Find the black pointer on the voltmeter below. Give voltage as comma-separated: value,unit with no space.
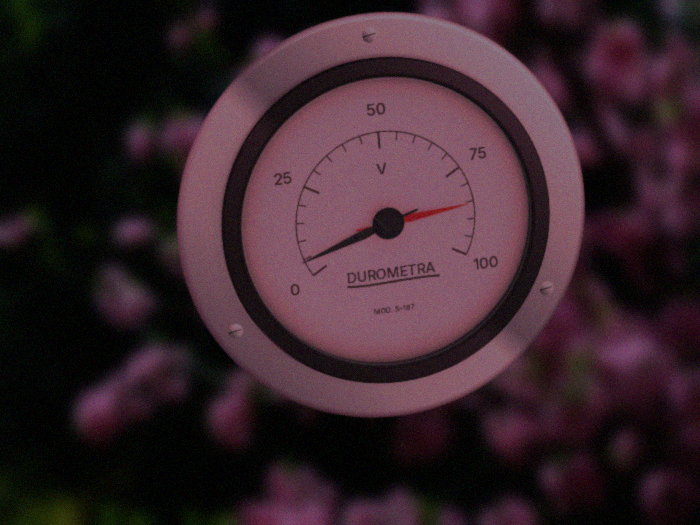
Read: 5,V
